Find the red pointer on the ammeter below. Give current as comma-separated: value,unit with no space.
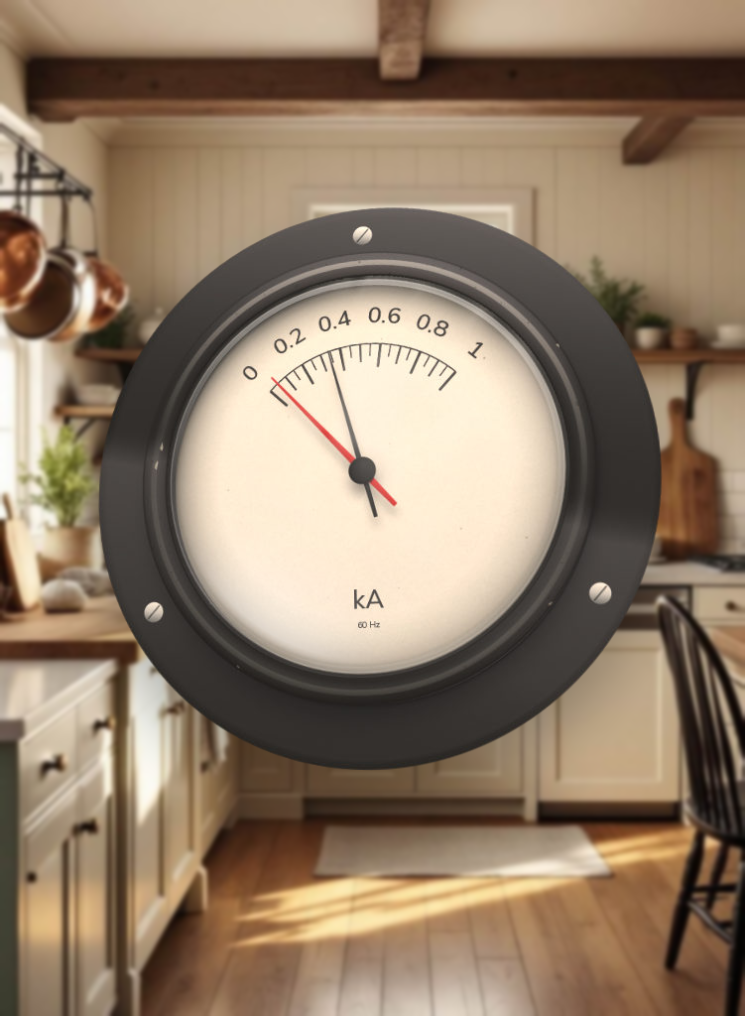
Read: 0.05,kA
